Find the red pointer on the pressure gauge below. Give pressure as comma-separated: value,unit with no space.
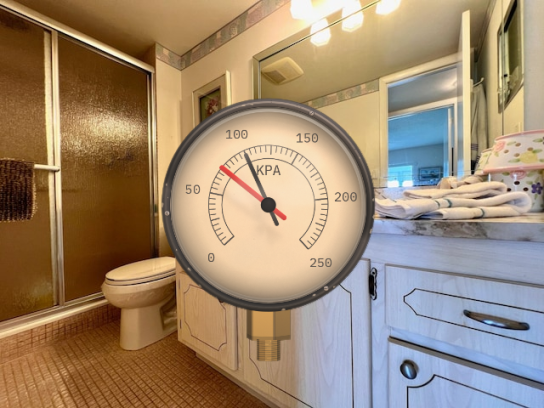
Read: 75,kPa
